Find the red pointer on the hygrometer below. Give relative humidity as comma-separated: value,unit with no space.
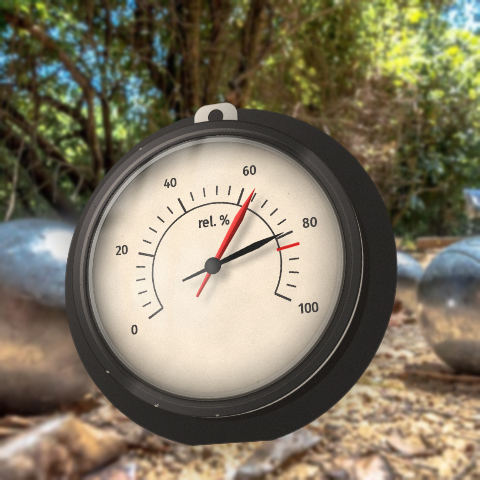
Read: 64,%
